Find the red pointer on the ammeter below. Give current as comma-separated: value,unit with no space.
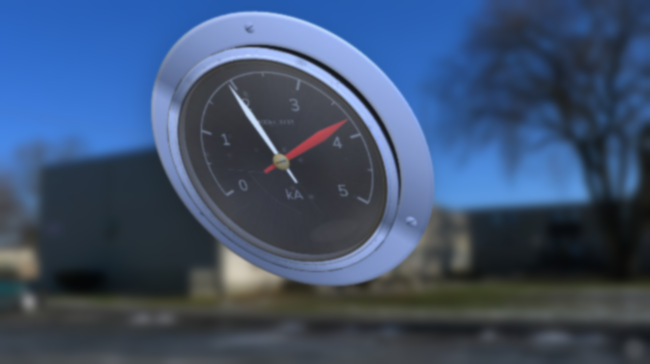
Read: 3.75,kA
